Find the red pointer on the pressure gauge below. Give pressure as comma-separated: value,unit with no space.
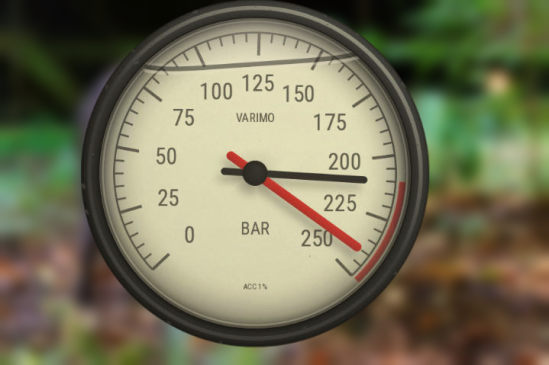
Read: 240,bar
